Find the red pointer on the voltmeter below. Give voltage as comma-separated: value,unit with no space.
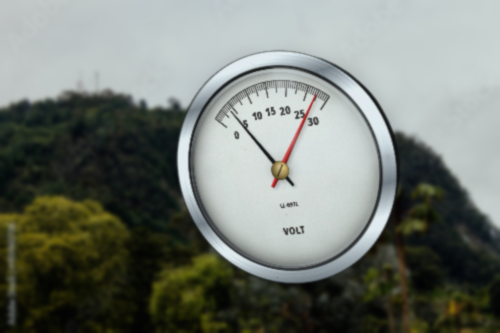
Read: 27.5,V
